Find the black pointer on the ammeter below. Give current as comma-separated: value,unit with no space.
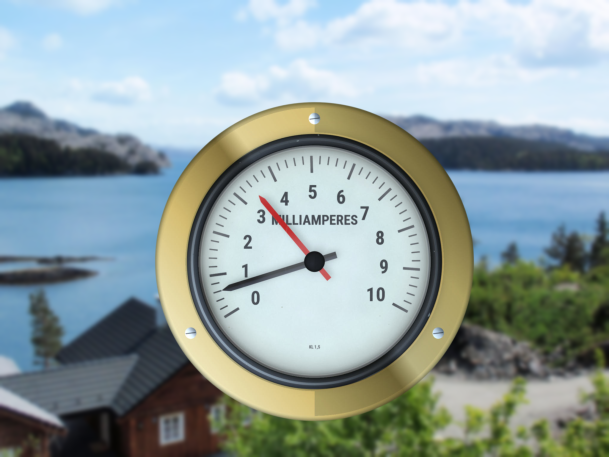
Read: 0.6,mA
